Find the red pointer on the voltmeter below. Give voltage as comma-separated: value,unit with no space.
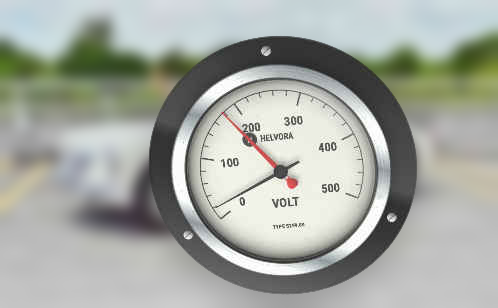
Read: 180,V
